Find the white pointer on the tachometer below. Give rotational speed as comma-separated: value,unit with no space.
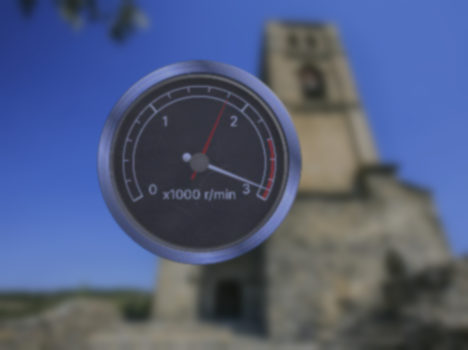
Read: 2900,rpm
